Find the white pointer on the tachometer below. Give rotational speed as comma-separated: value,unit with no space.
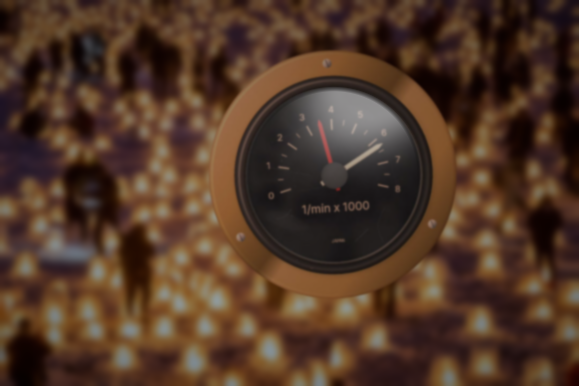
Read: 6250,rpm
